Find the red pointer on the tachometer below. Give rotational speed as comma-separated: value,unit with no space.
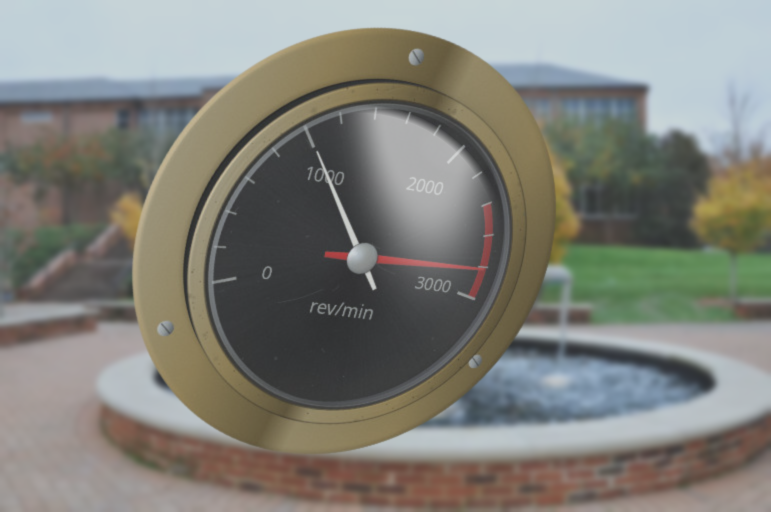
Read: 2800,rpm
